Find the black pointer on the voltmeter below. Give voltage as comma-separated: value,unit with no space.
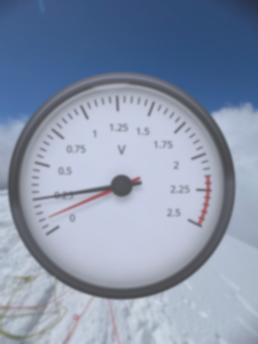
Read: 0.25,V
